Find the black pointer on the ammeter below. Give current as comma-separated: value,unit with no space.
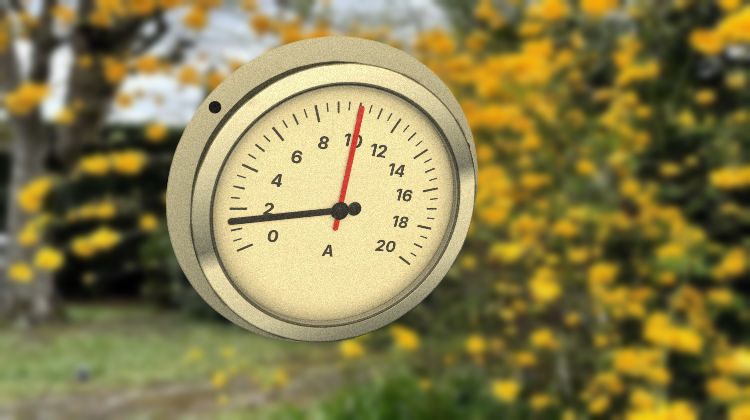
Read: 1.5,A
